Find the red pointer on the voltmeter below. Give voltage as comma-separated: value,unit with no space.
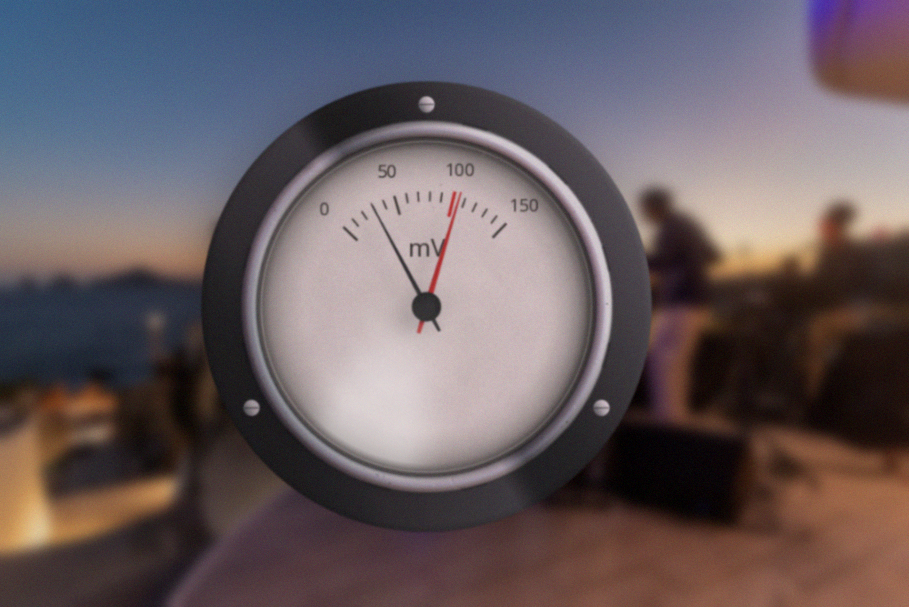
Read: 105,mV
